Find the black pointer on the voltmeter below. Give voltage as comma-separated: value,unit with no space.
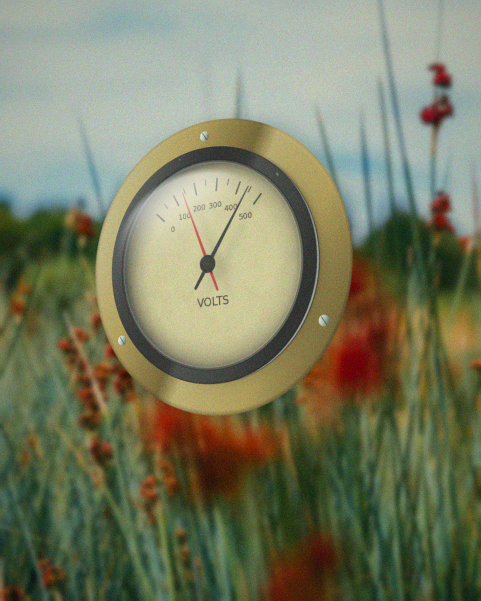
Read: 450,V
